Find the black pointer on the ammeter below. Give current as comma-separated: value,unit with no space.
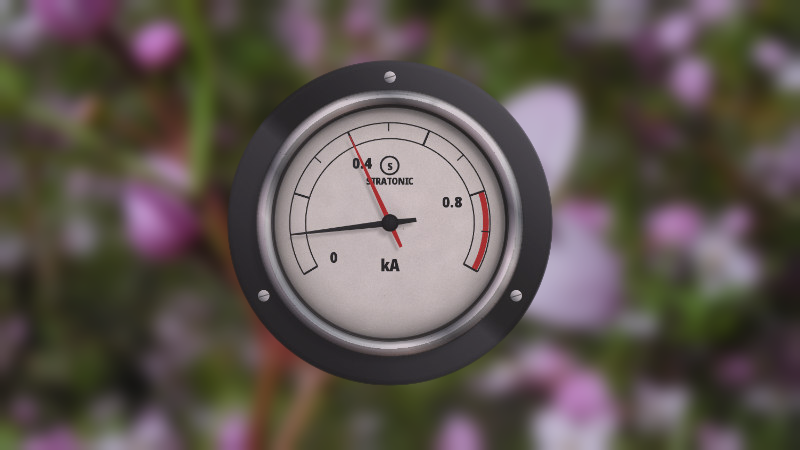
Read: 0.1,kA
